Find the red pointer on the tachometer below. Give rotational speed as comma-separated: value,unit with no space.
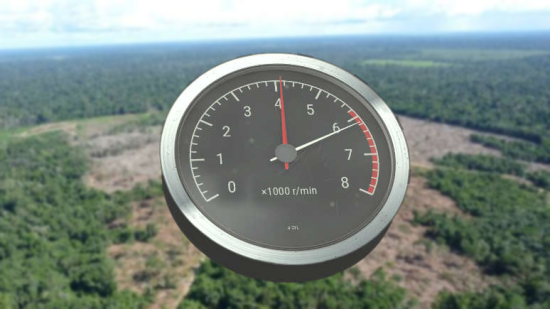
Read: 4100,rpm
